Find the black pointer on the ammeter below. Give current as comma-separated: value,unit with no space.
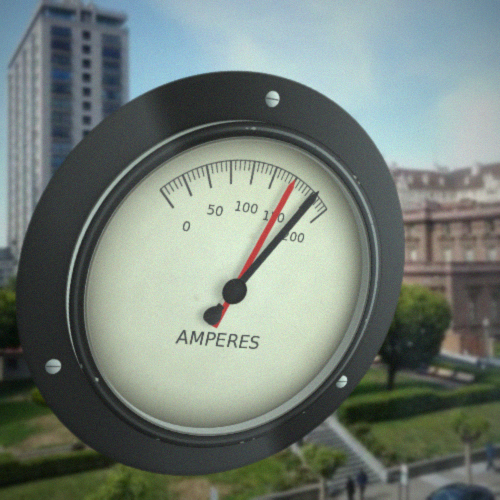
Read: 175,A
